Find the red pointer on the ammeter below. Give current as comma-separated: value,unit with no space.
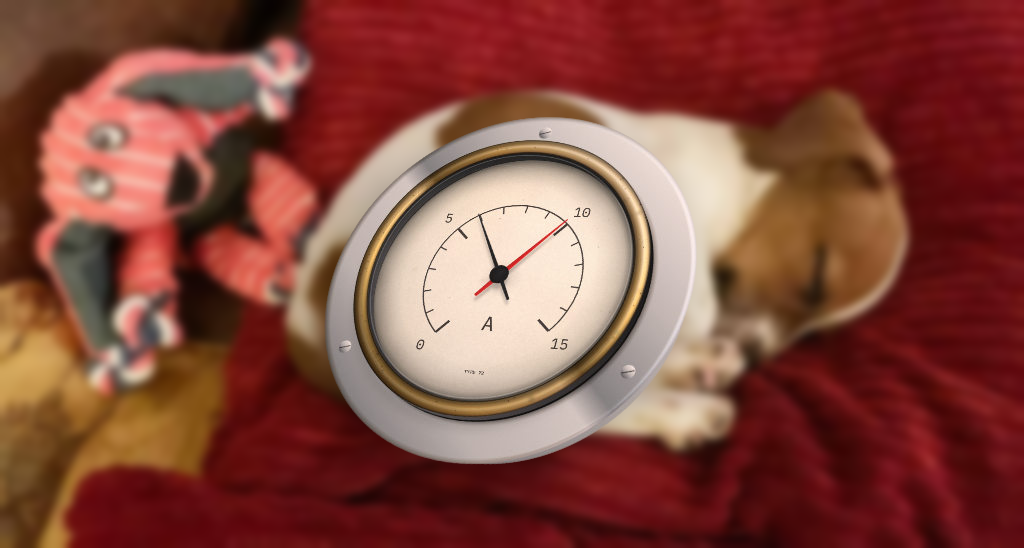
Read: 10,A
